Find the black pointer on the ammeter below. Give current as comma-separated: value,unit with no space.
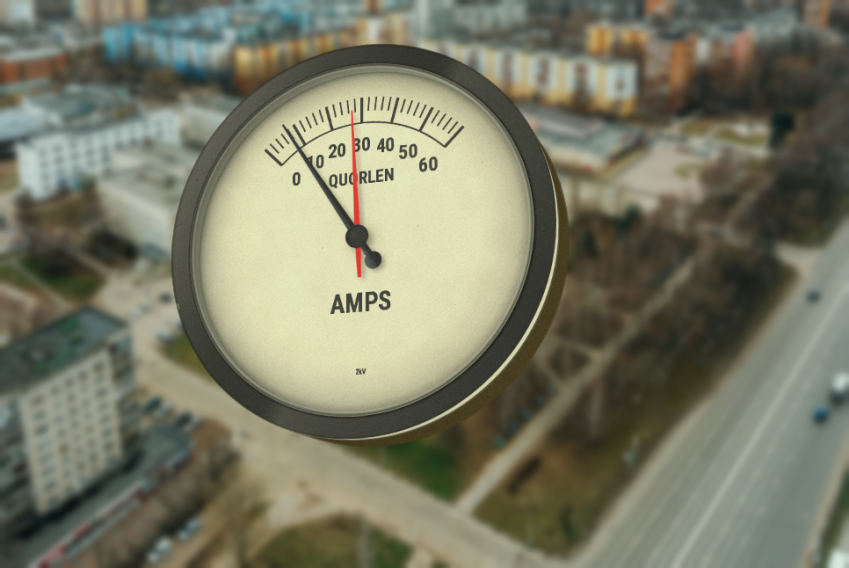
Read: 8,A
